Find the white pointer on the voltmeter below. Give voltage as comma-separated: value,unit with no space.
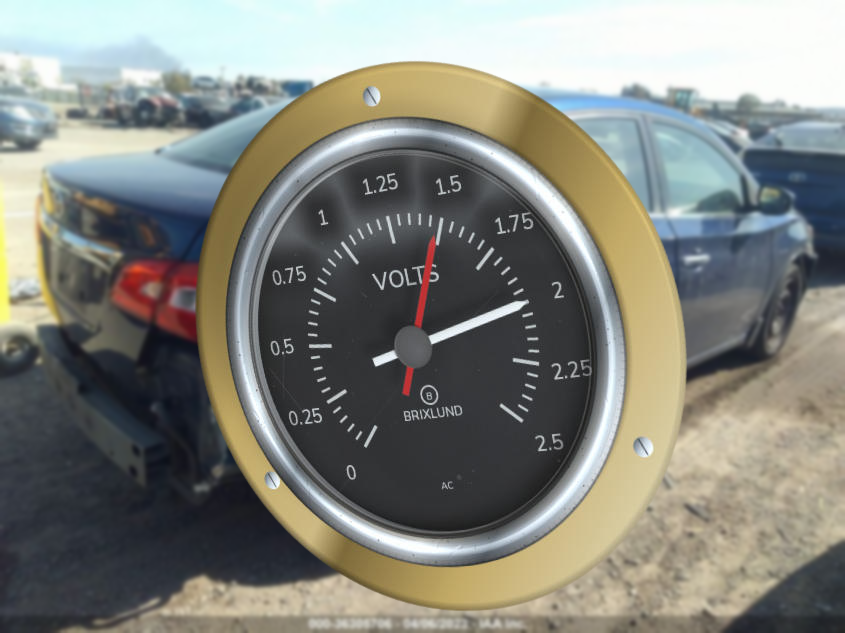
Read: 2,V
